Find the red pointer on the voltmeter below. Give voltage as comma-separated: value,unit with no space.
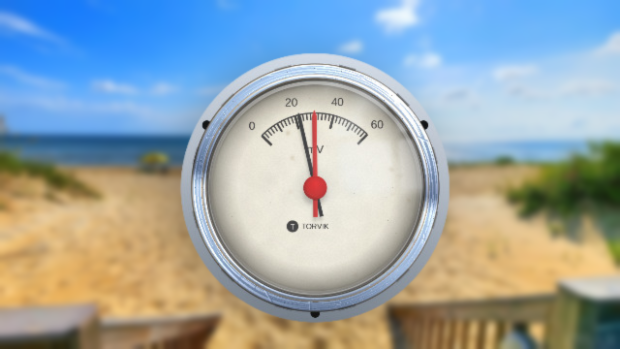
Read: 30,mV
